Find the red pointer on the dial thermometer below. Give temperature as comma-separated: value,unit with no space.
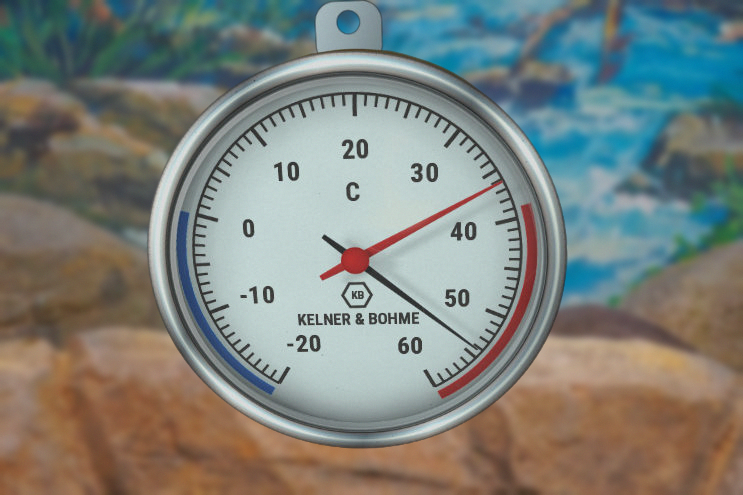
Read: 36,°C
